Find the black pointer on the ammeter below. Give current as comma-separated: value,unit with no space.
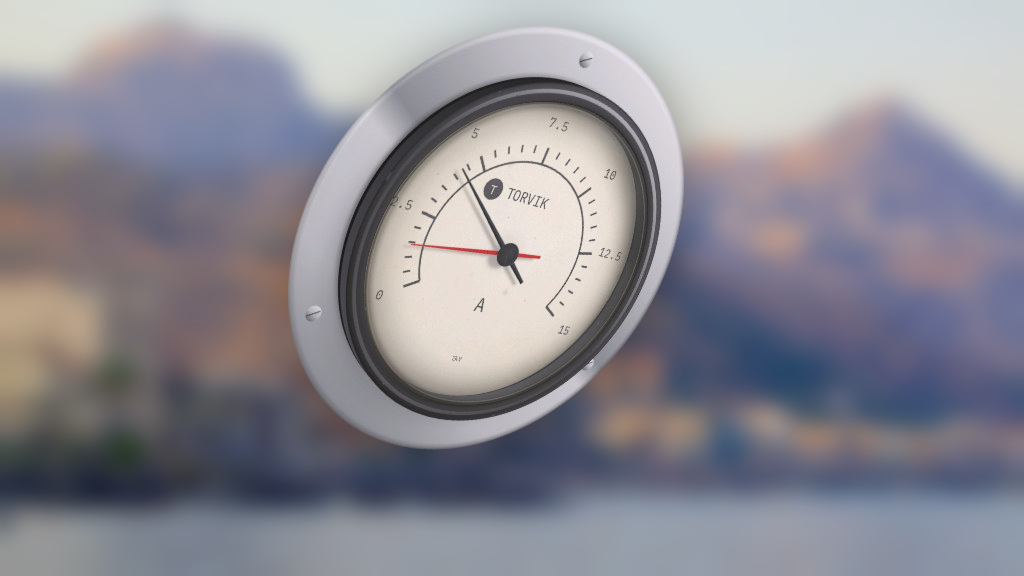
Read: 4.25,A
